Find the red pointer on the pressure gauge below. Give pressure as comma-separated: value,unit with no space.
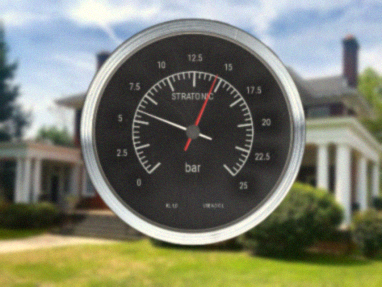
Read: 14.5,bar
